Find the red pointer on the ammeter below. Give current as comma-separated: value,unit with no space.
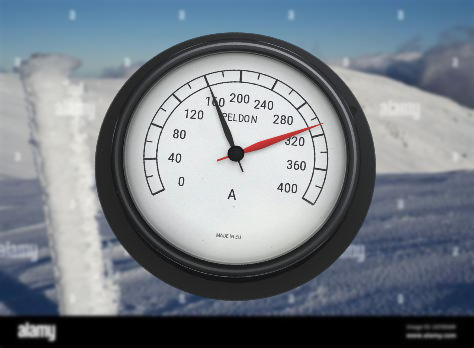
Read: 310,A
